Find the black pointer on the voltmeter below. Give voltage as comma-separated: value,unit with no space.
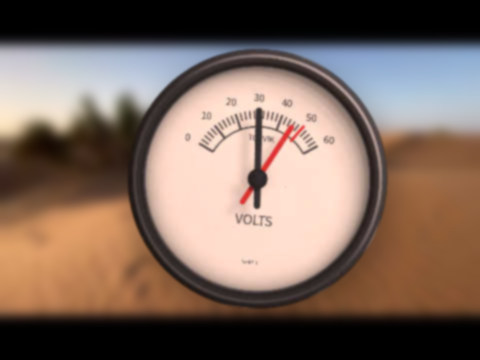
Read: 30,V
